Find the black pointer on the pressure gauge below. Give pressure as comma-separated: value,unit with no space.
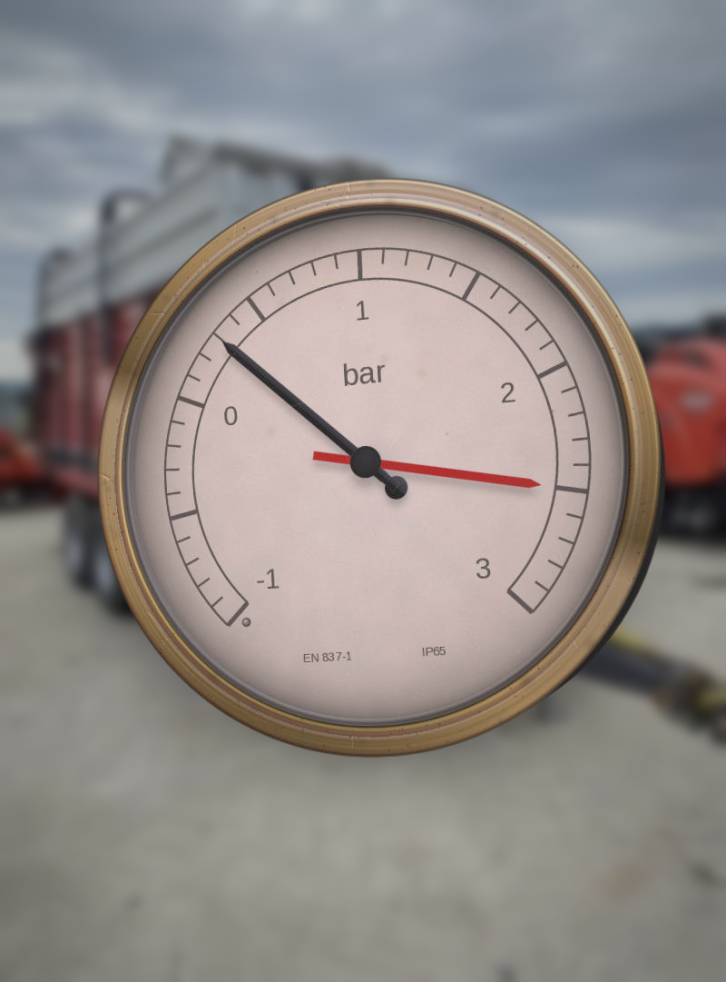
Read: 0.3,bar
